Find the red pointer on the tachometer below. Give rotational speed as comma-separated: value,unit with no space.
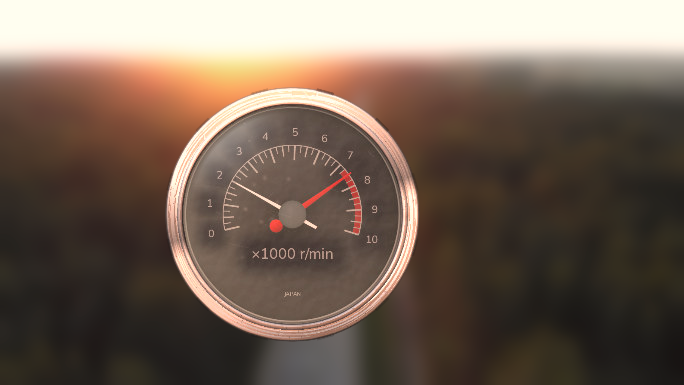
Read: 7500,rpm
